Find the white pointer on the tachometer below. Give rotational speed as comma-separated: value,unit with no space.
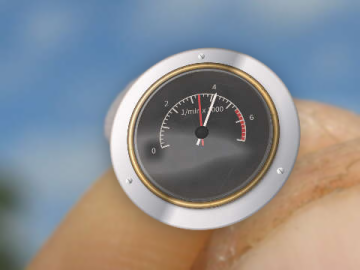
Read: 4200,rpm
